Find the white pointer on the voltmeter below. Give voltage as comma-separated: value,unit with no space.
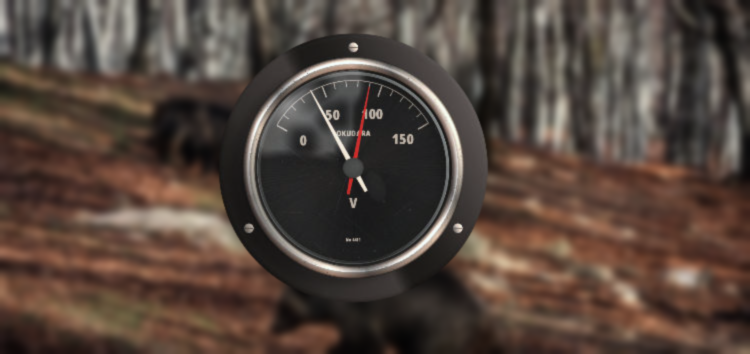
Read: 40,V
